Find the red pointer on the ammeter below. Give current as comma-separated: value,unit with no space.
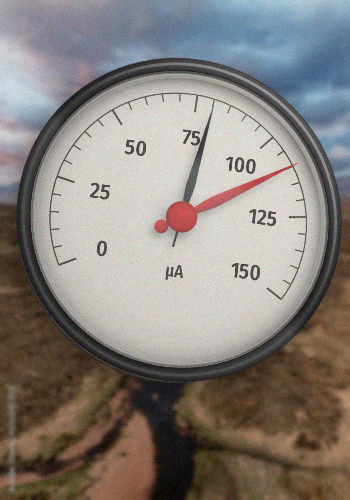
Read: 110,µA
